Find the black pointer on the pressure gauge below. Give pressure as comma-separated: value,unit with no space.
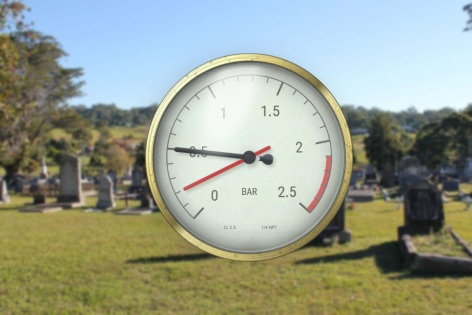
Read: 0.5,bar
